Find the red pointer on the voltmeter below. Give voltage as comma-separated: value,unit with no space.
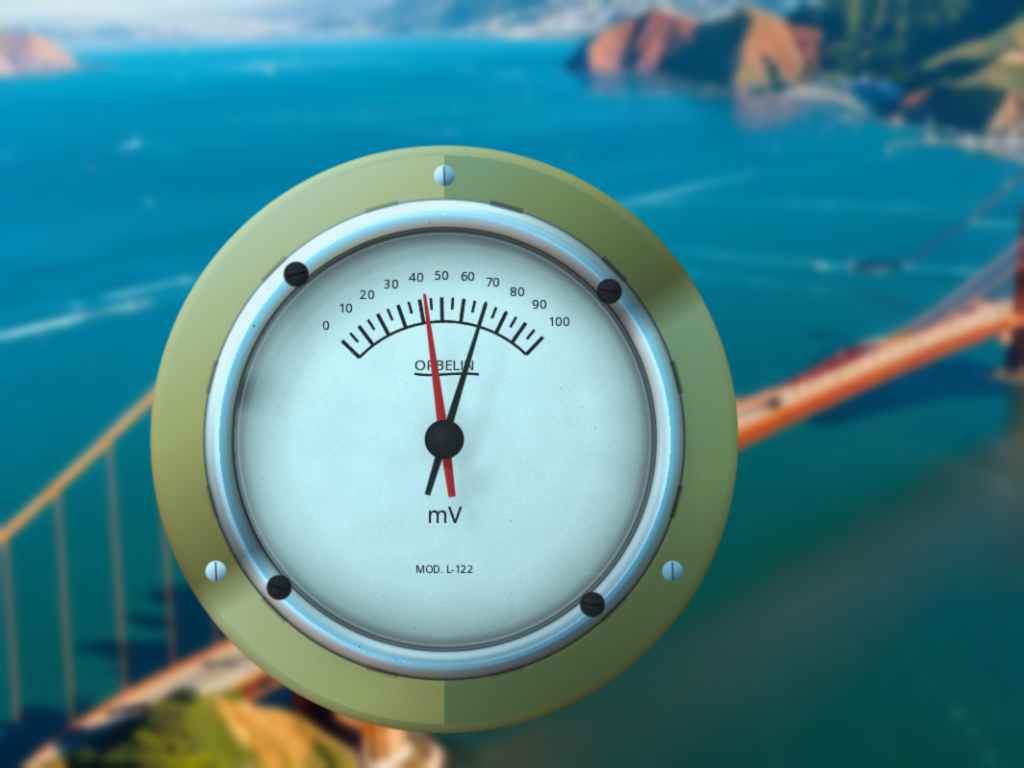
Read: 42.5,mV
